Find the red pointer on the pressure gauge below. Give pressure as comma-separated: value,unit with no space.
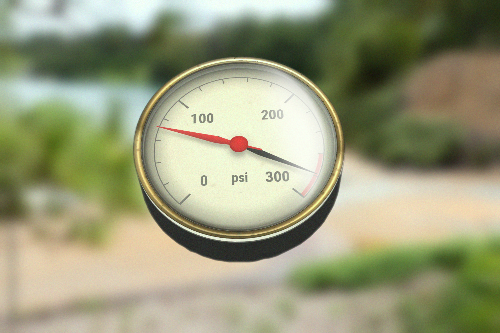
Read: 70,psi
